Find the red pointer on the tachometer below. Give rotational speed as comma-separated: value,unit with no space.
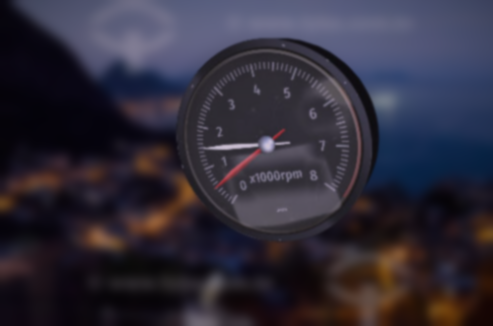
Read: 500,rpm
